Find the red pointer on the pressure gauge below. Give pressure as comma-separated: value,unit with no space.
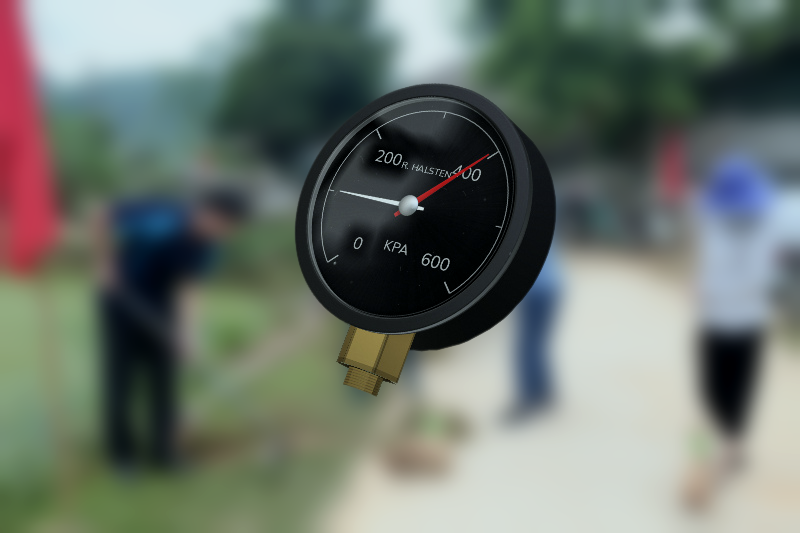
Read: 400,kPa
